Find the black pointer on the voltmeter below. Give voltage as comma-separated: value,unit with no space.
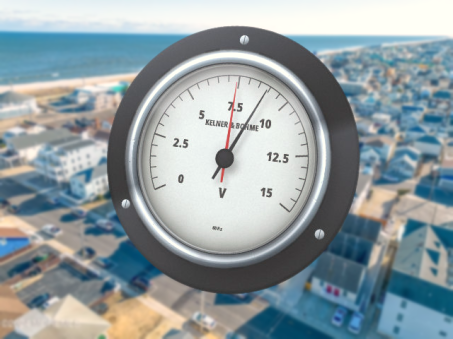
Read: 9,V
